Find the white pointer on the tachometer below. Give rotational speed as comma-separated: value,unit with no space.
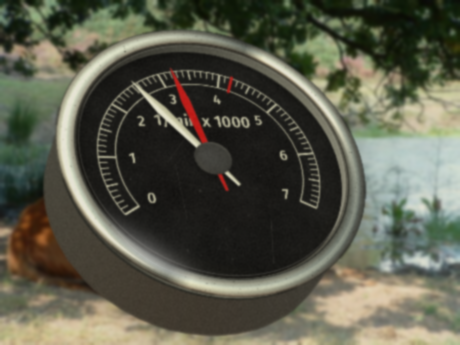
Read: 2500,rpm
